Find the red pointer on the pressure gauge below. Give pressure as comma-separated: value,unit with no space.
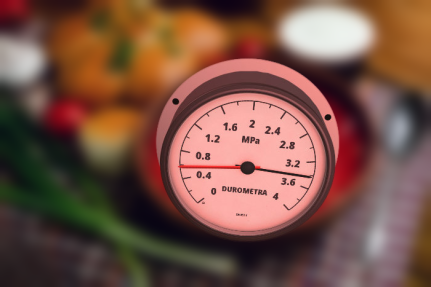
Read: 0.6,MPa
